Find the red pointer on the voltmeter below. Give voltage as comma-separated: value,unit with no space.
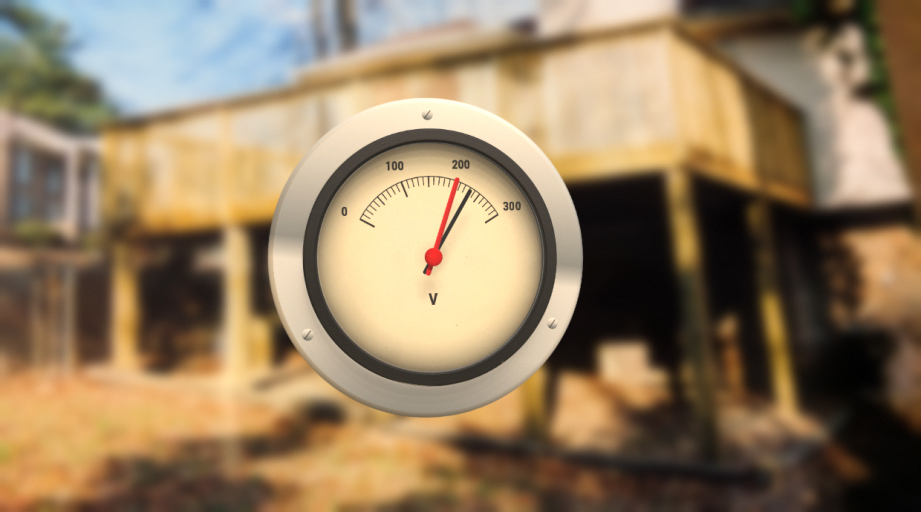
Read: 200,V
